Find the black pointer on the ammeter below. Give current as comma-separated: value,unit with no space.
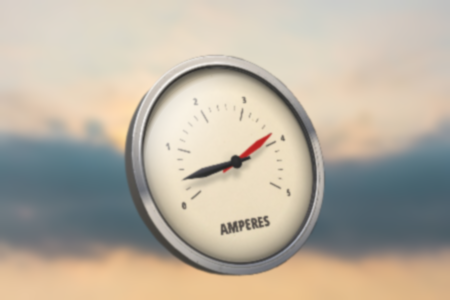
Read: 0.4,A
